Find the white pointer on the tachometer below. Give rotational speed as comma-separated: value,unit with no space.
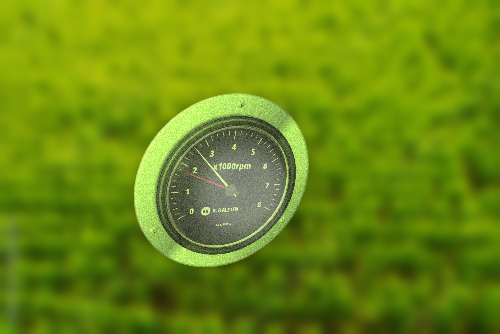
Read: 2600,rpm
